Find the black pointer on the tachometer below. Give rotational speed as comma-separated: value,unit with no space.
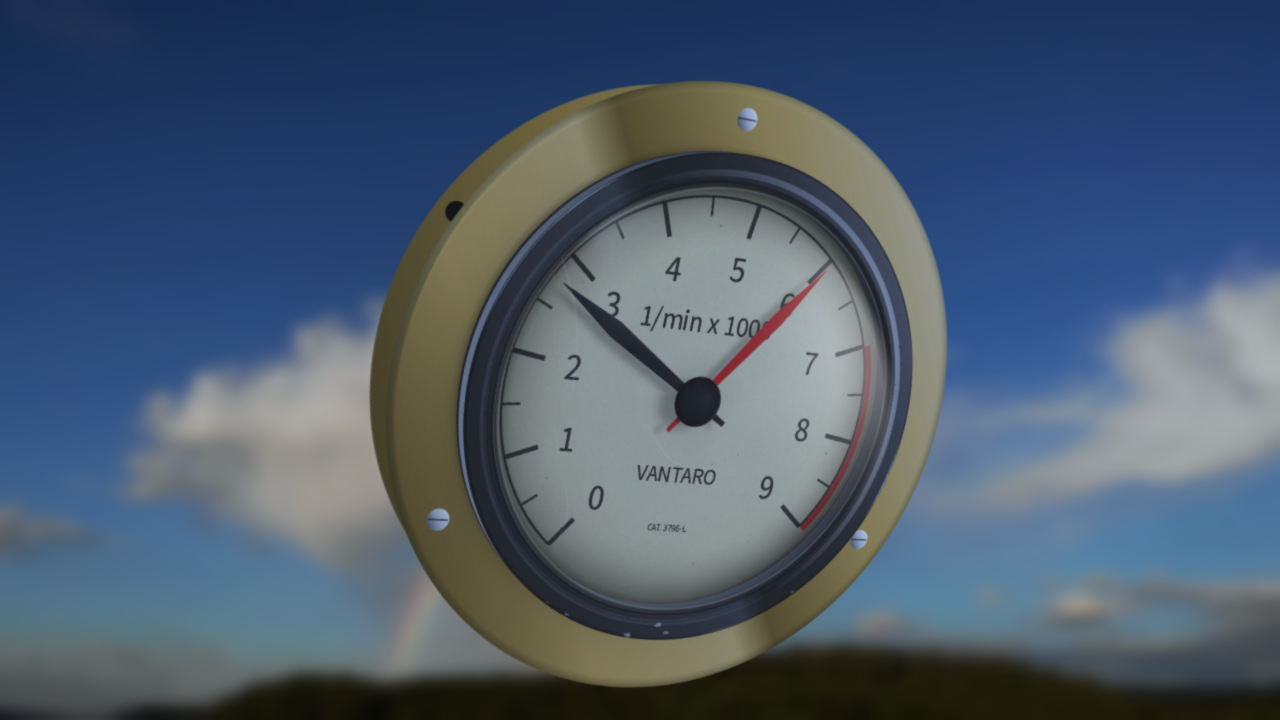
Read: 2750,rpm
